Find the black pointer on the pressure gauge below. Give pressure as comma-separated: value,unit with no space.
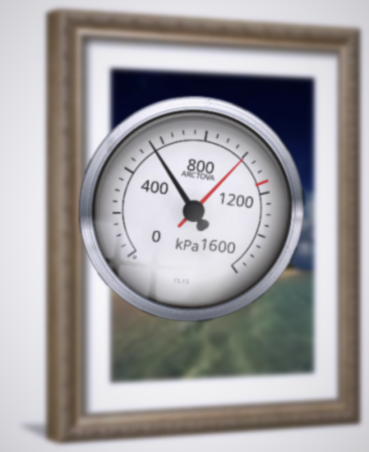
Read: 550,kPa
